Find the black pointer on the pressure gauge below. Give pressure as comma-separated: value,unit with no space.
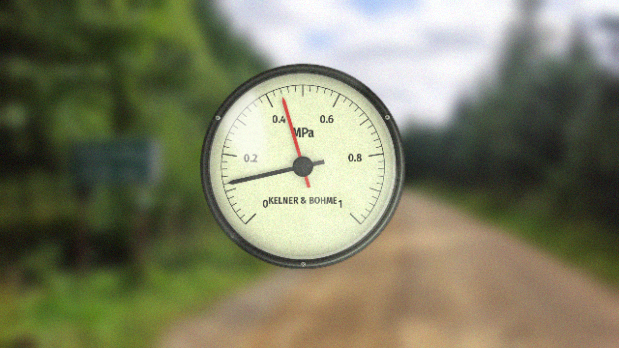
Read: 0.12,MPa
